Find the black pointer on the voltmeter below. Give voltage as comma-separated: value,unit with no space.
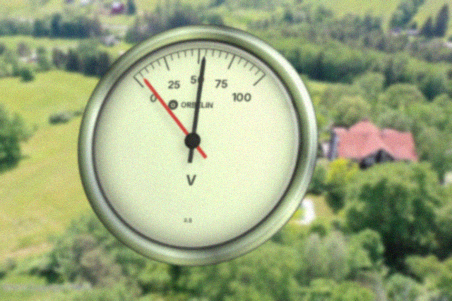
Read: 55,V
